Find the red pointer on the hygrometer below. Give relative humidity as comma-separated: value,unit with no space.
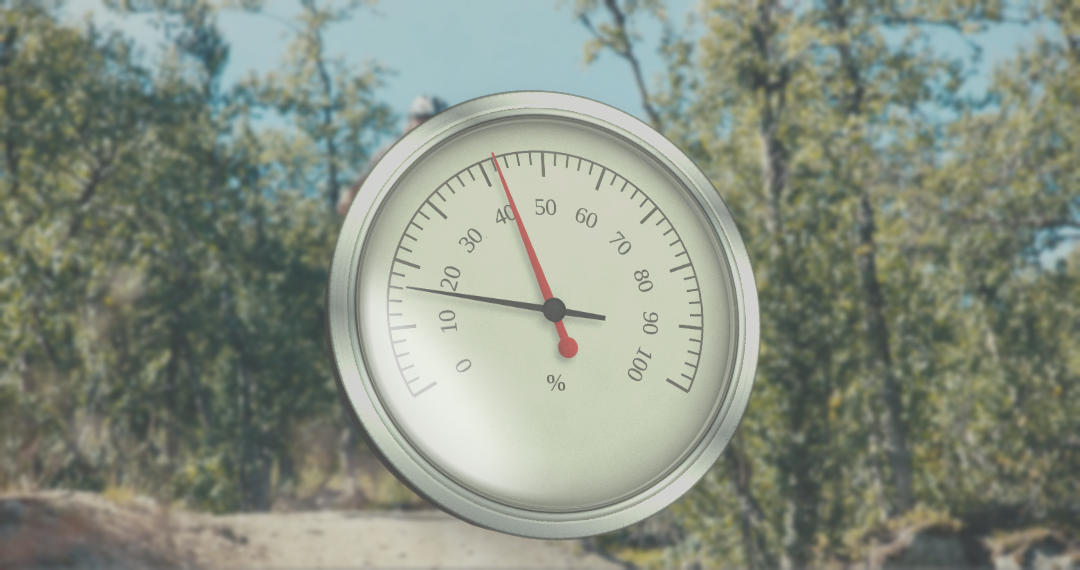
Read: 42,%
